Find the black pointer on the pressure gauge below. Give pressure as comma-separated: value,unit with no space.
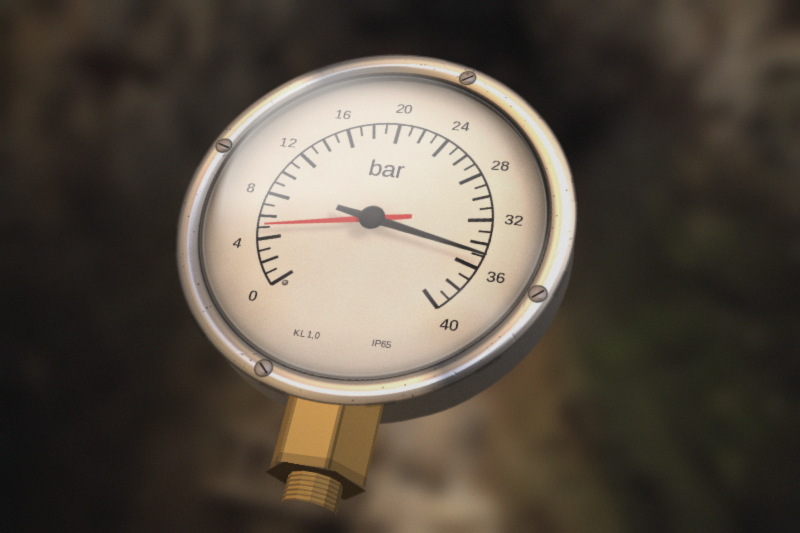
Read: 35,bar
